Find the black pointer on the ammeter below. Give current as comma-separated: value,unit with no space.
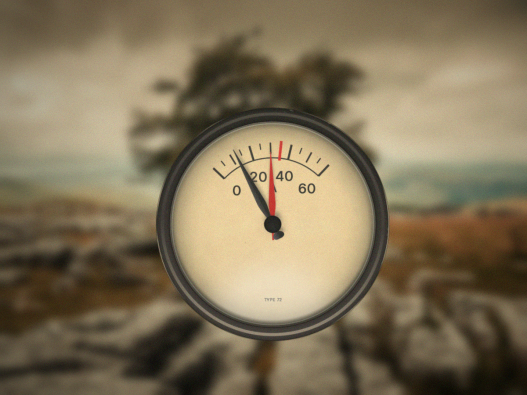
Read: 12.5,A
